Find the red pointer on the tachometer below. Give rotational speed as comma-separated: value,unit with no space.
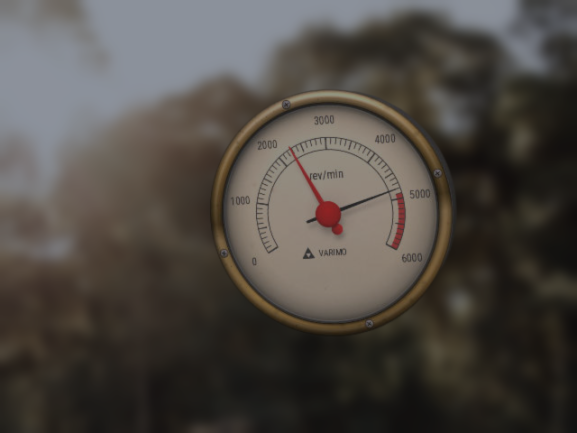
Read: 2300,rpm
